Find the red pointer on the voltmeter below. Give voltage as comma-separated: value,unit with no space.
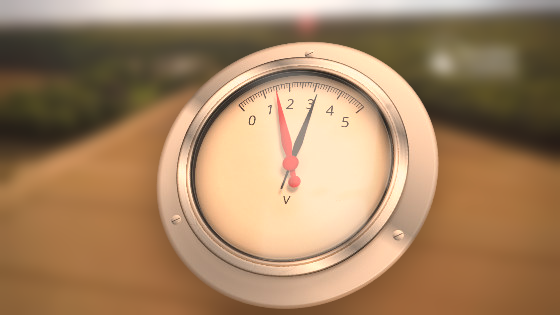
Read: 1.5,V
